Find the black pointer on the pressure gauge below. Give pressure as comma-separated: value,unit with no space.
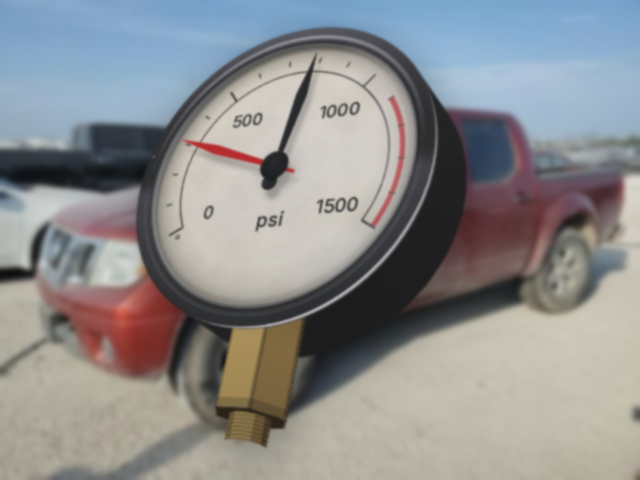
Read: 800,psi
